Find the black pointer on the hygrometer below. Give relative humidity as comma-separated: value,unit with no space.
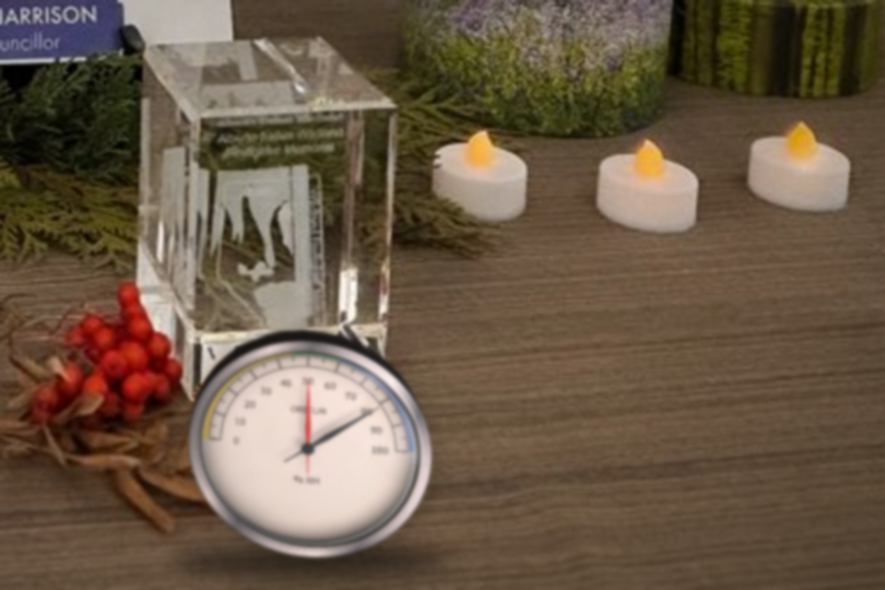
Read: 80,%
